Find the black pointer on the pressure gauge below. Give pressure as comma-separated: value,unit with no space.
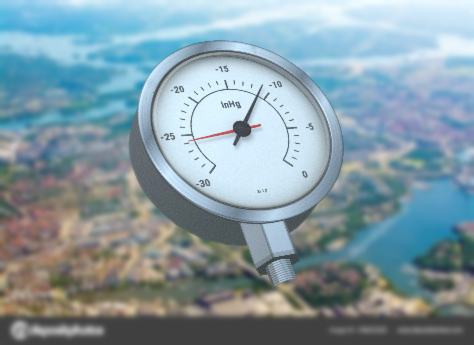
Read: -11,inHg
